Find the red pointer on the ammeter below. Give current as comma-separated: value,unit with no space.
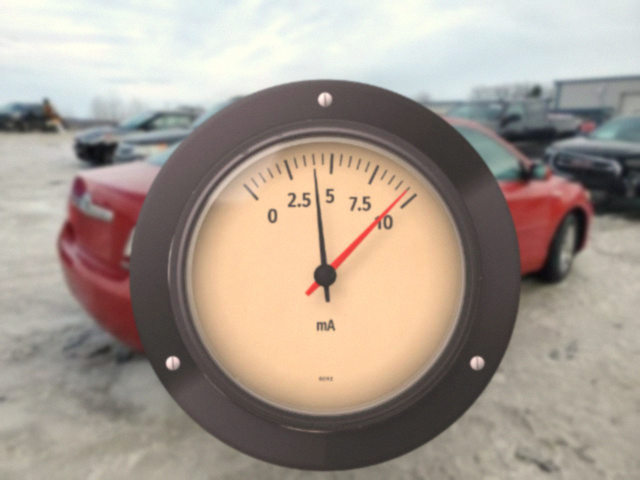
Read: 9.5,mA
